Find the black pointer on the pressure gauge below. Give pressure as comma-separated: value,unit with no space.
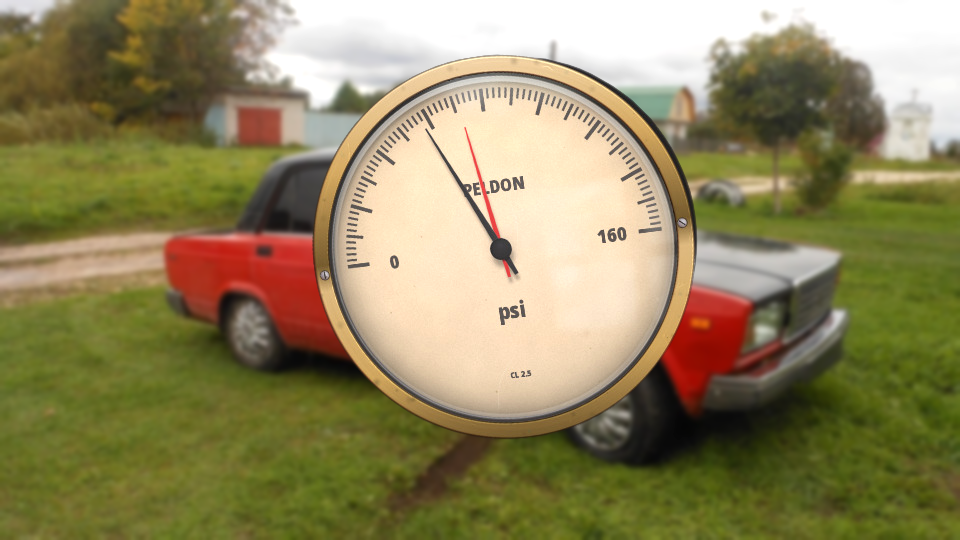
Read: 58,psi
